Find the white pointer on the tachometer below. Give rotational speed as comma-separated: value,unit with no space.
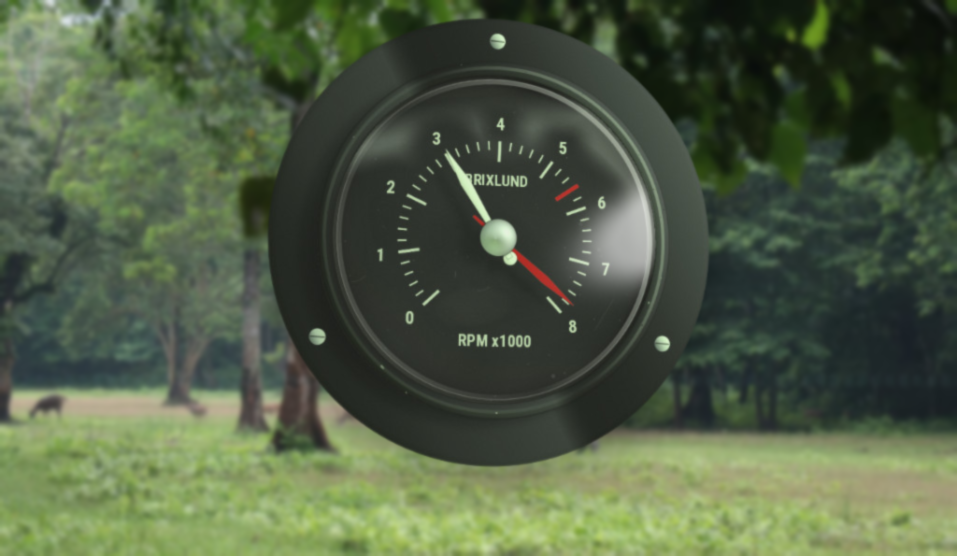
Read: 3000,rpm
